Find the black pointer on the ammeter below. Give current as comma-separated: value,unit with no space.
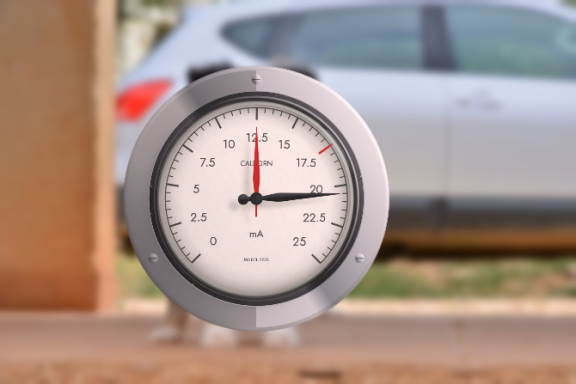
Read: 20.5,mA
